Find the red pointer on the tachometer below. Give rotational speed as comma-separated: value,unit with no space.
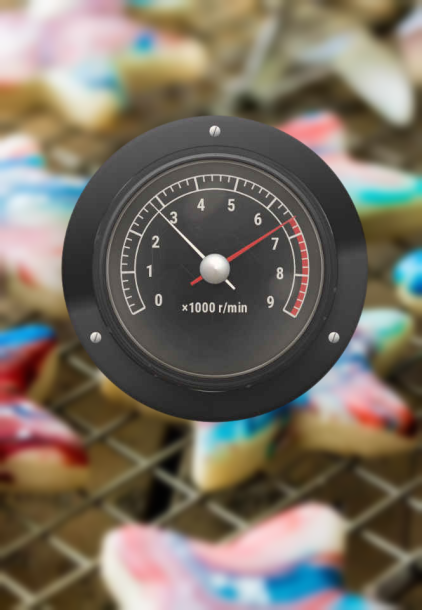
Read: 6600,rpm
